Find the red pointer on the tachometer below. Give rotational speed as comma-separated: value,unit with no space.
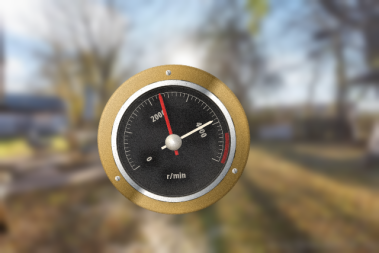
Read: 2300,rpm
